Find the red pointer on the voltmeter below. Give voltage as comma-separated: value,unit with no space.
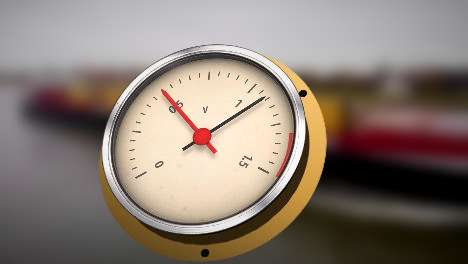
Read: 0.5,V
